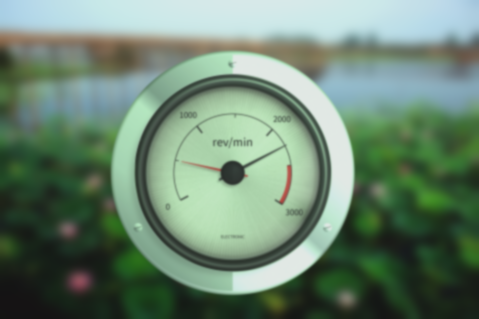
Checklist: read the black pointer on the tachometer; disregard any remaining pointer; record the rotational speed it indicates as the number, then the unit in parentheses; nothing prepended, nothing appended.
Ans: 2250 (rpm)
